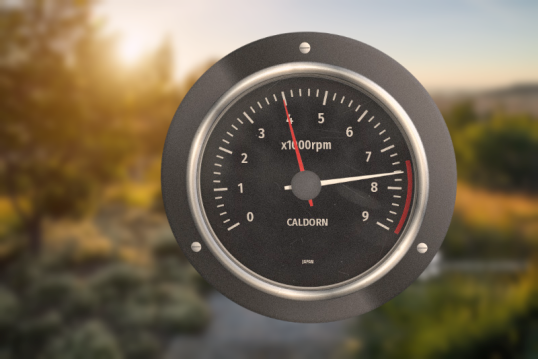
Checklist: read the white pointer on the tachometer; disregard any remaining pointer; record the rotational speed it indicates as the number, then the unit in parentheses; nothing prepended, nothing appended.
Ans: 7600 (rpm)
